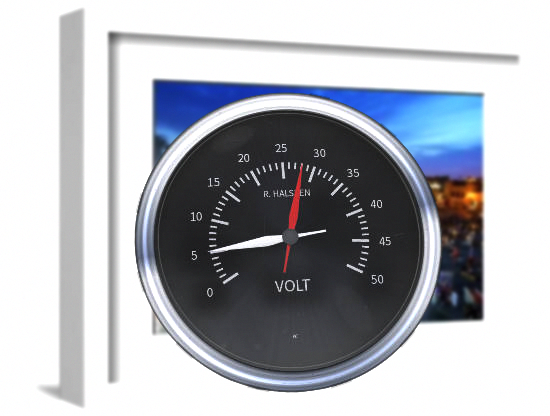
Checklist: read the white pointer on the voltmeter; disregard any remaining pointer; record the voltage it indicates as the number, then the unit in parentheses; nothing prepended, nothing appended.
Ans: 5 (V)
